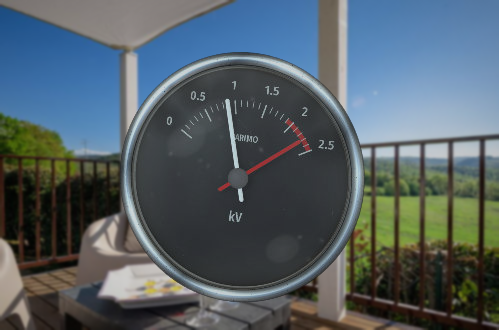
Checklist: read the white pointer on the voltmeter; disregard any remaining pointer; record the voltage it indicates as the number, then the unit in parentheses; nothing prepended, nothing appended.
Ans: 0.9 (kV)
